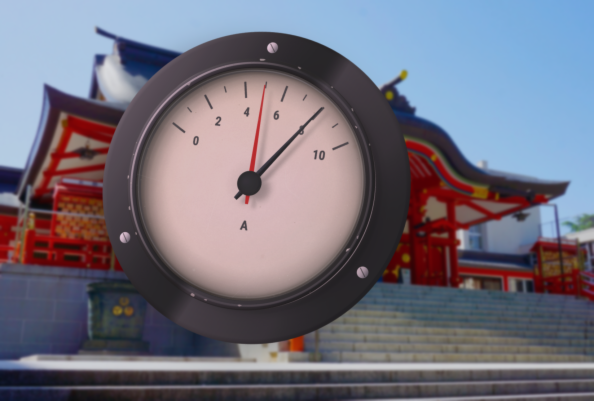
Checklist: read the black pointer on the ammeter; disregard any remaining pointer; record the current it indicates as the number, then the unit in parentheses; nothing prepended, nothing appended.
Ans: 8 (A)
